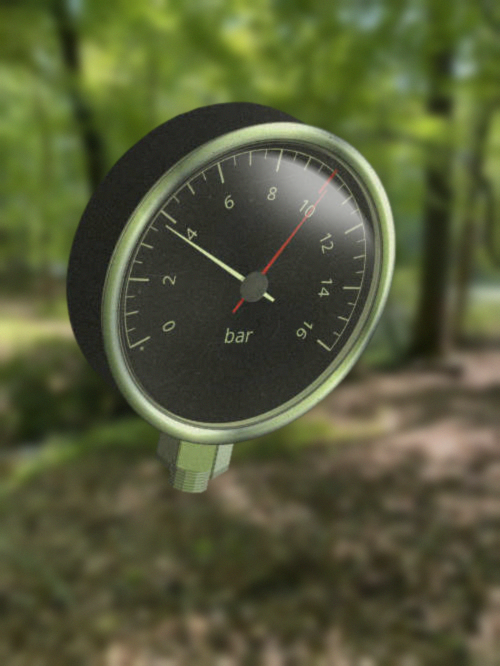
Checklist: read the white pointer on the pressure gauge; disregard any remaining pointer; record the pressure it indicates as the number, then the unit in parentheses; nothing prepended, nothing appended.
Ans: 3.75 (bar)
